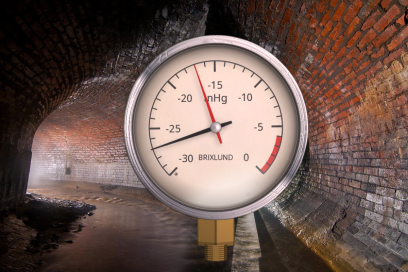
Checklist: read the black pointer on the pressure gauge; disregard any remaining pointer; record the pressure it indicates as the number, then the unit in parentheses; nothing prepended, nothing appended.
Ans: -27 (inHg)
